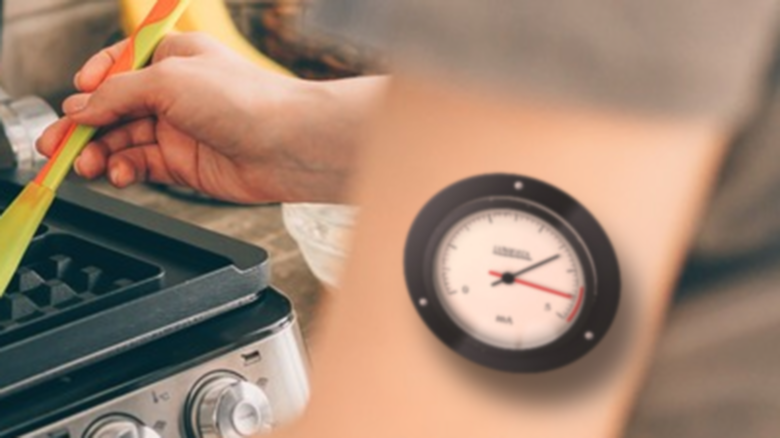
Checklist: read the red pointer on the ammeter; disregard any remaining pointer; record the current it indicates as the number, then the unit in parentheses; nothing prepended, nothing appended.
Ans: 4.5 (mA)
